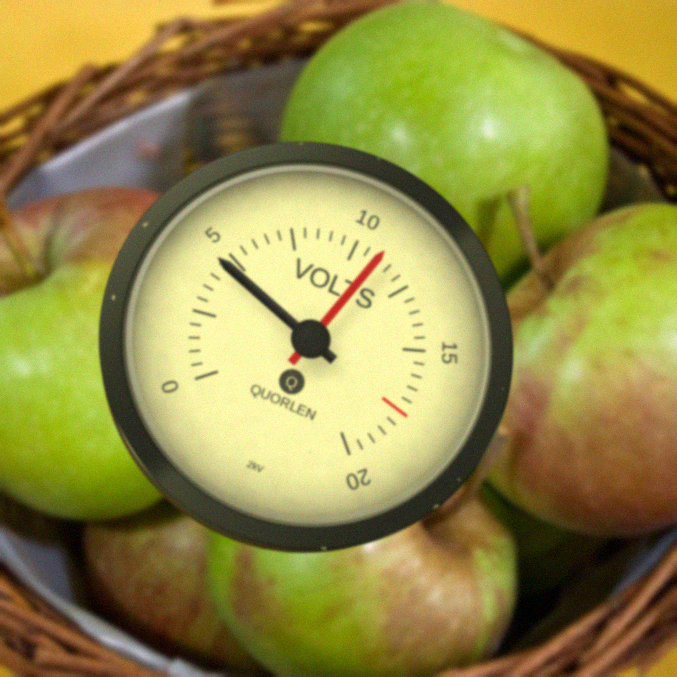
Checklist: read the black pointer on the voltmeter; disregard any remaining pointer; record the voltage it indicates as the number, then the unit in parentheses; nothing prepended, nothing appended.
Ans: 4.5 (V)
